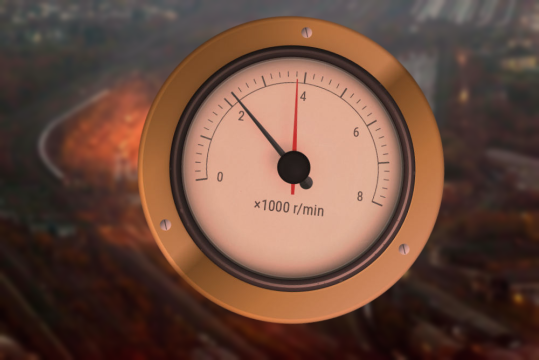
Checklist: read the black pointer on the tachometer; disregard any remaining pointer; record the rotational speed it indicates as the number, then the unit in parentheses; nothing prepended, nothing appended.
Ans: 2200 (rpm)
